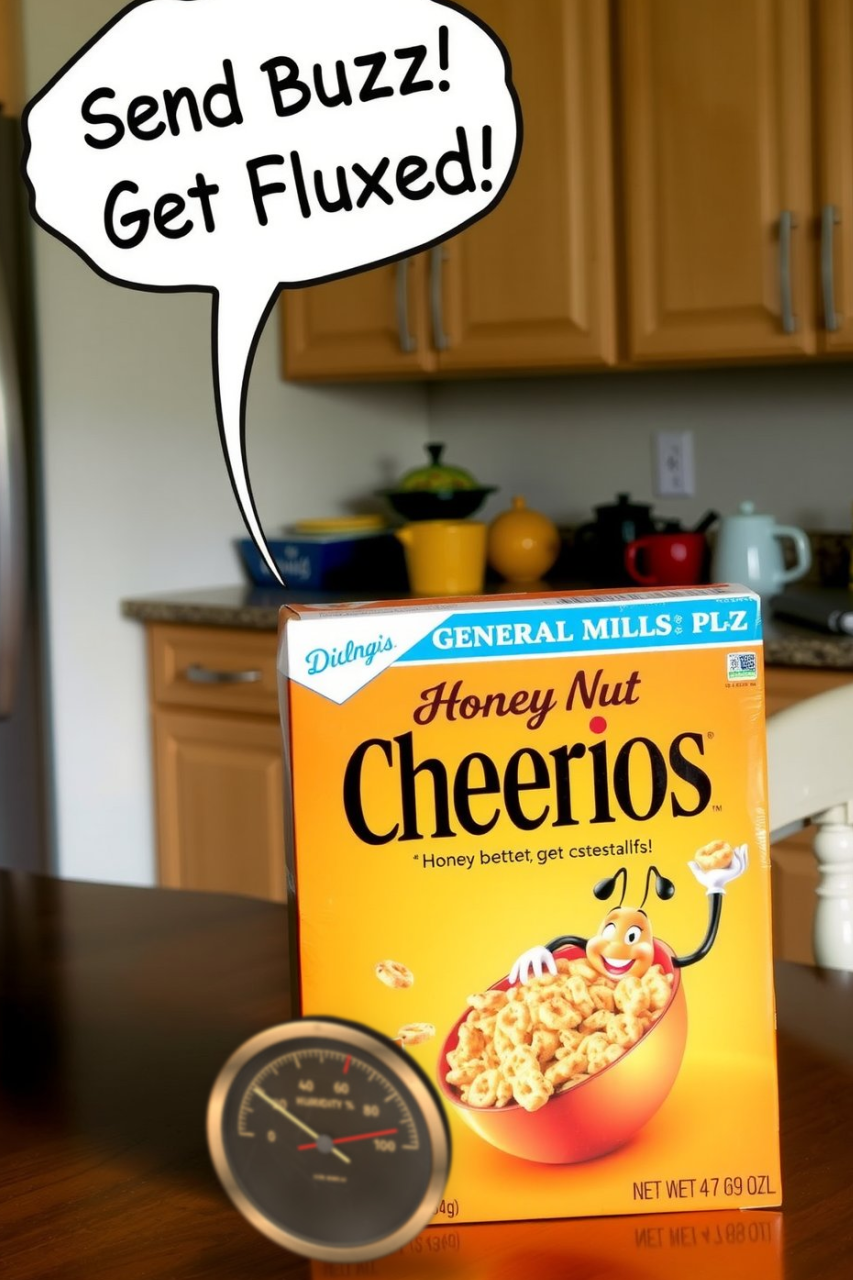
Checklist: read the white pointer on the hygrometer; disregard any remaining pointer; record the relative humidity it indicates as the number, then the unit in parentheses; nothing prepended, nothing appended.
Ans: 20 (%)
